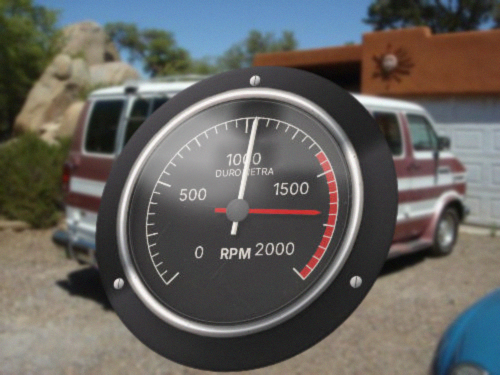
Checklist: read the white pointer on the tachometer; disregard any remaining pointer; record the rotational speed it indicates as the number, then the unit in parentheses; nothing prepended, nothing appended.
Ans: 1050 (rpm)
